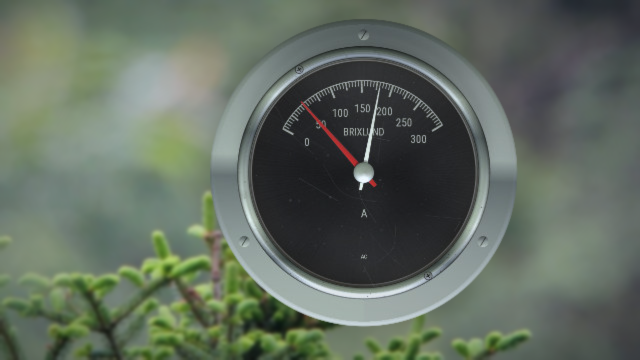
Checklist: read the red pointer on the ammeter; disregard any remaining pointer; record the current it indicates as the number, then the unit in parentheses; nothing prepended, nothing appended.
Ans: 50 (A)
